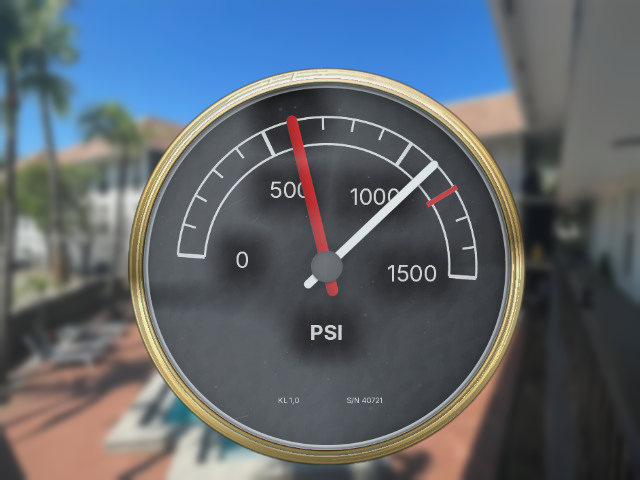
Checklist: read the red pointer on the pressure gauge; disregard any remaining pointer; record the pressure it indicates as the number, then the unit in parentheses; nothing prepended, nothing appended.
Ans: 600 (psi)
